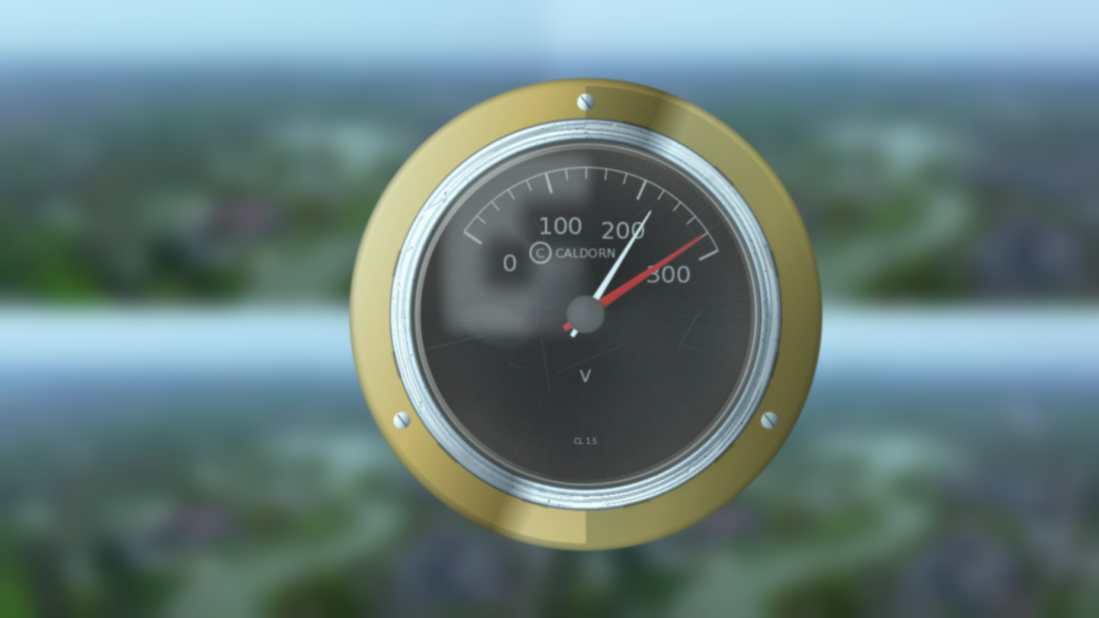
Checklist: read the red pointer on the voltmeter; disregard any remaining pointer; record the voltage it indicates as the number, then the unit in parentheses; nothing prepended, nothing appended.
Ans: 280 (V)
